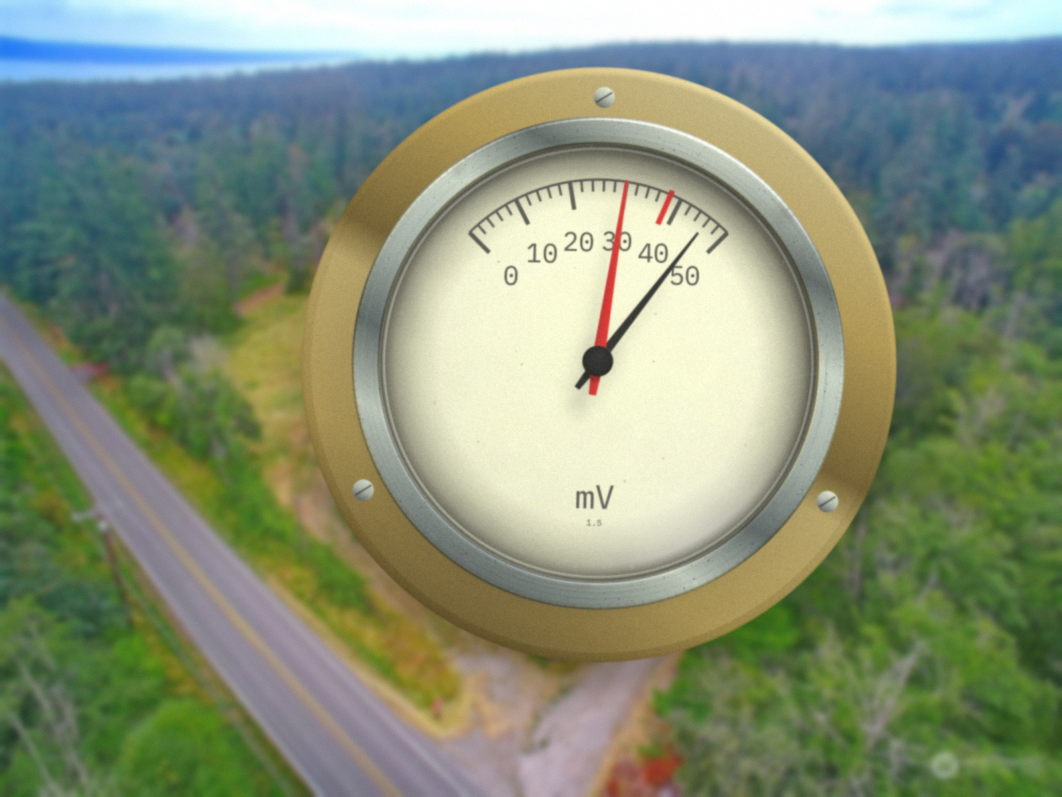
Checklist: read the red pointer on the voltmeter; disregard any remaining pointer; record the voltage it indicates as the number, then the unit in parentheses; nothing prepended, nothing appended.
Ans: 30 (mV)
